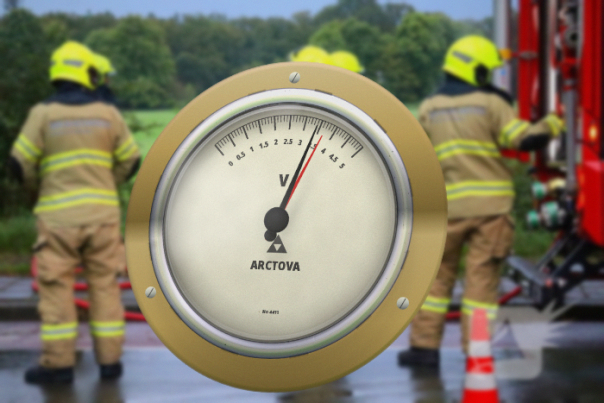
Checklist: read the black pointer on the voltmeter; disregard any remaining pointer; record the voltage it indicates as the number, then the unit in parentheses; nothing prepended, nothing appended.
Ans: 3.5 (V)
